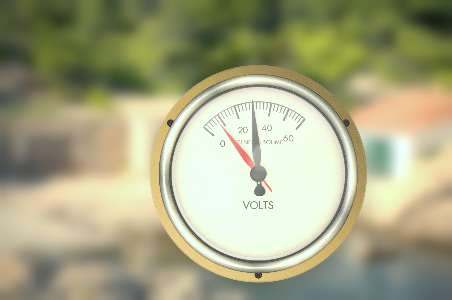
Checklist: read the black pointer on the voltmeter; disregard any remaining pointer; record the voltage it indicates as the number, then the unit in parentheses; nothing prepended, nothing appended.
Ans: 30 (V)
